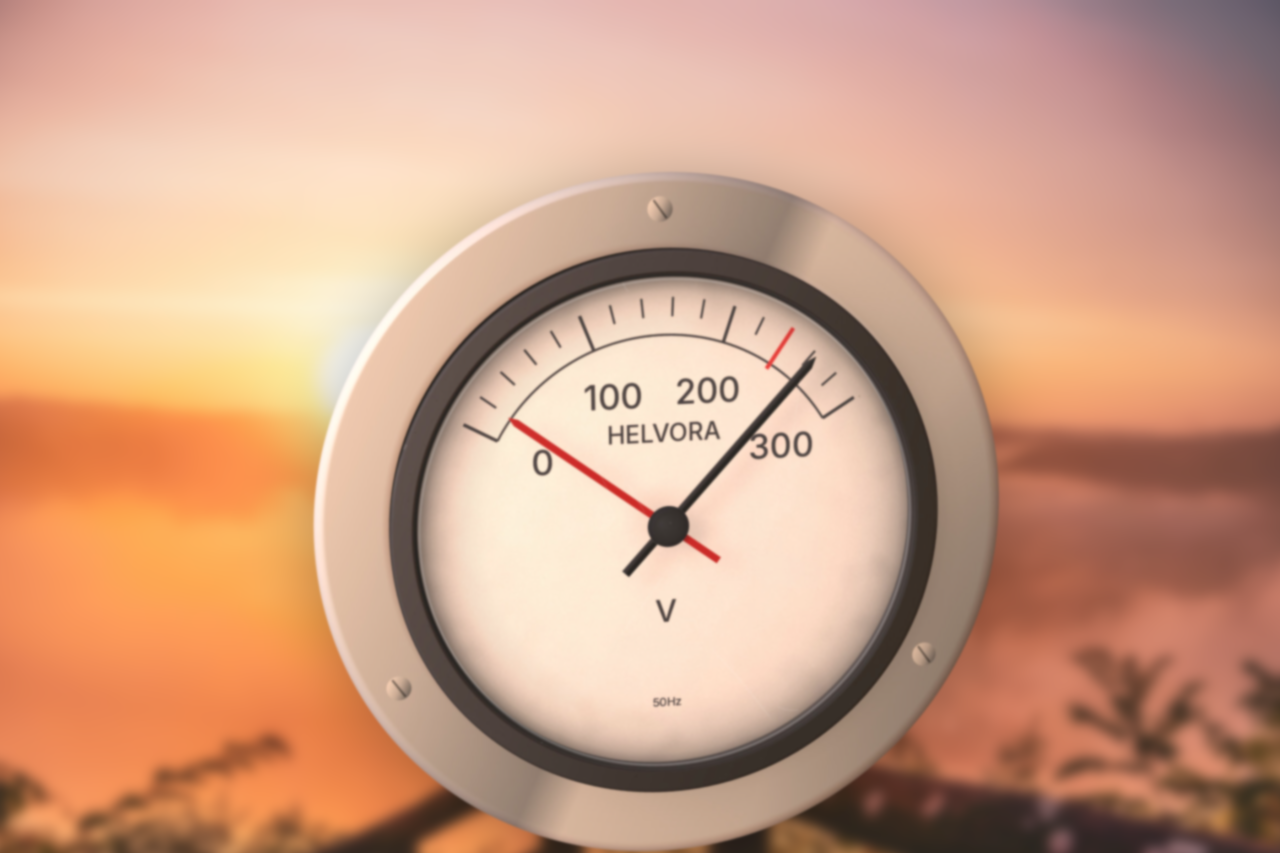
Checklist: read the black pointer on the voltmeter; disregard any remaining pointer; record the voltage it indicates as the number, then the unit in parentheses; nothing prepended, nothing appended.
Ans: 260 (V)
